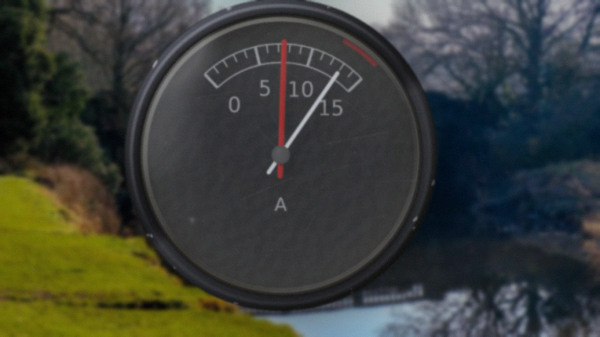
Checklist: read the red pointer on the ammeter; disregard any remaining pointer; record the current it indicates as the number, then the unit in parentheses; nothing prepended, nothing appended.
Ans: 7.5 (A)
